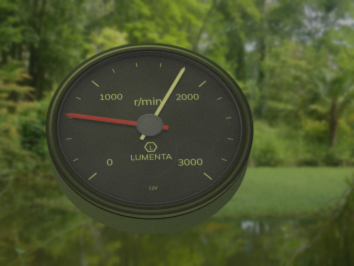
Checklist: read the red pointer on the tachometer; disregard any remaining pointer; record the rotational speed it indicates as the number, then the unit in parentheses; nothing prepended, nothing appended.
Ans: 600 (rpm)
